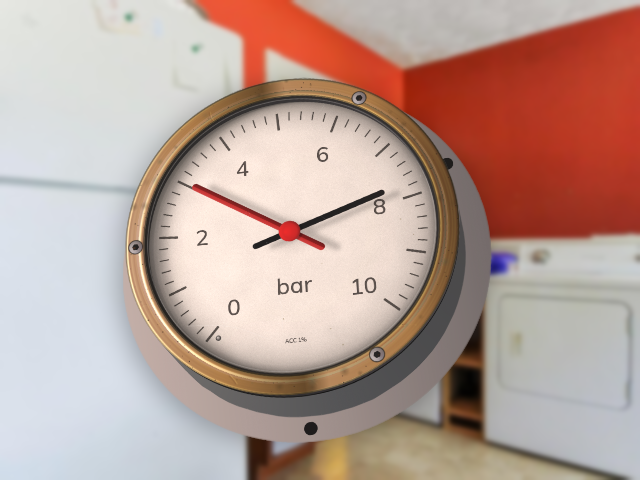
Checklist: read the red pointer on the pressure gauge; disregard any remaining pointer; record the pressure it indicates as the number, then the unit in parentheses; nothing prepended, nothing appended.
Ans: 3 (bar)
